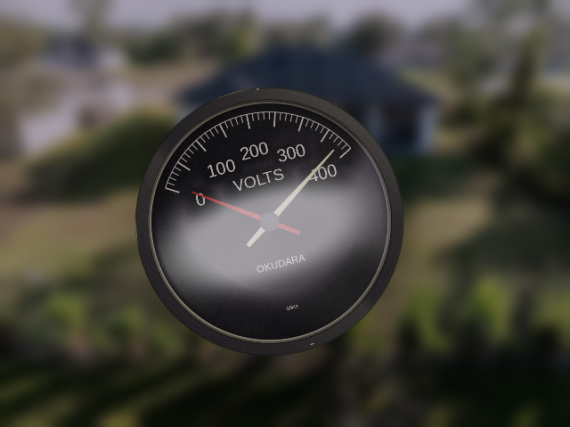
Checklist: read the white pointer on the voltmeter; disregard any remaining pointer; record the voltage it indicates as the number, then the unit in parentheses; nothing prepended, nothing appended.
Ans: 380 (V)
